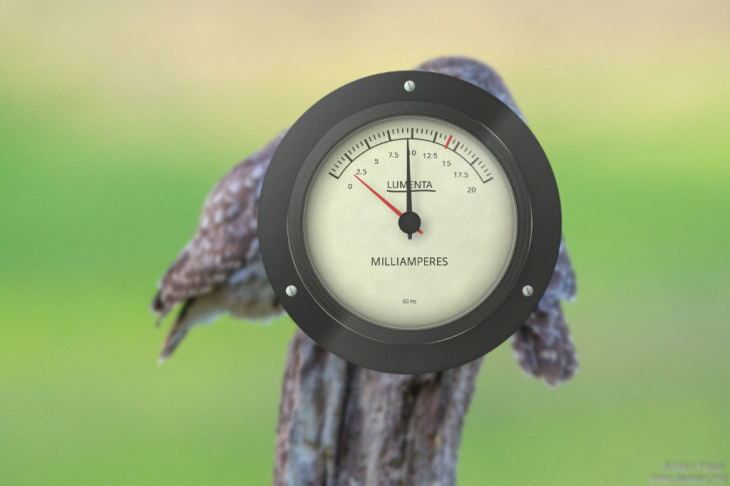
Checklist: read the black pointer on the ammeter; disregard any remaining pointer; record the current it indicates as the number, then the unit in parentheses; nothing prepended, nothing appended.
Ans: 9.5 (mA)
